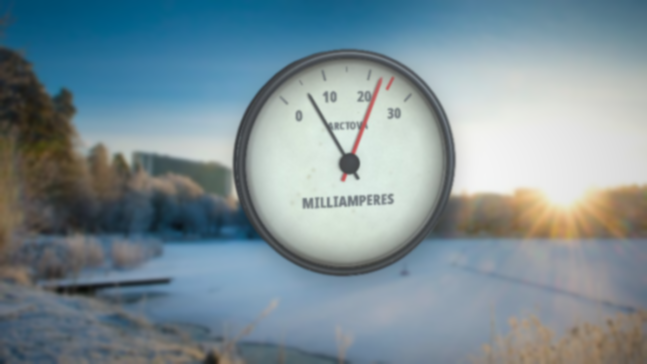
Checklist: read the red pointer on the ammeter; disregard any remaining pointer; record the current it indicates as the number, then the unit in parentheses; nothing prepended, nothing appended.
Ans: 22.5 (mA)
